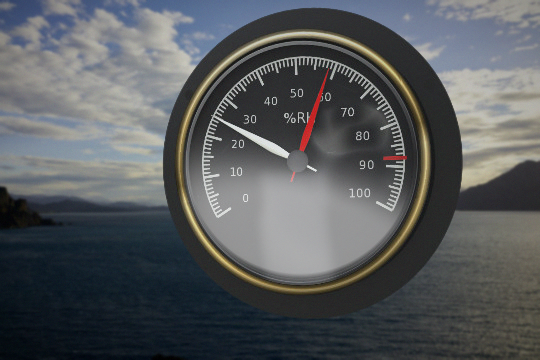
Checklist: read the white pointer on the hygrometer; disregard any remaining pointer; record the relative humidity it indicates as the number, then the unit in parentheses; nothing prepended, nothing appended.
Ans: 25 (%)
